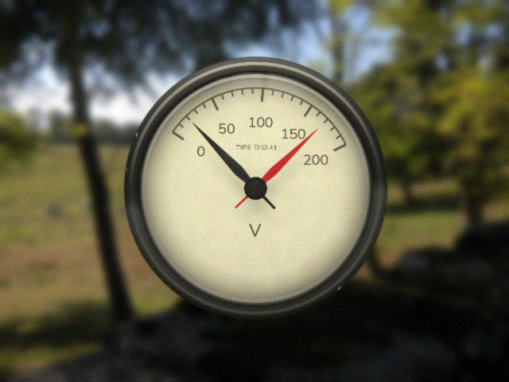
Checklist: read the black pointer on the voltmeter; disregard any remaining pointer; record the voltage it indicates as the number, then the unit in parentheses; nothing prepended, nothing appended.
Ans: 20 (V)
